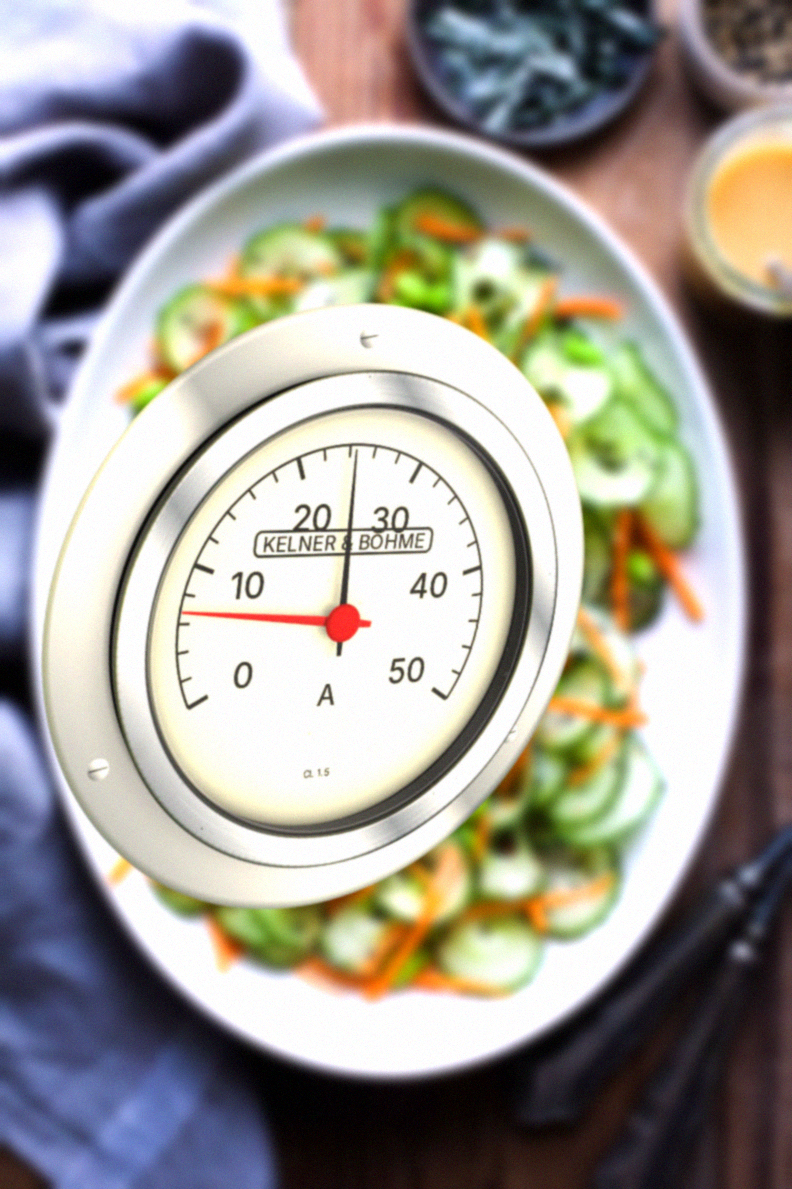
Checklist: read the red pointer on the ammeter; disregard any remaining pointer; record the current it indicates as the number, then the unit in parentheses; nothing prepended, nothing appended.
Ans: 7 (A)
